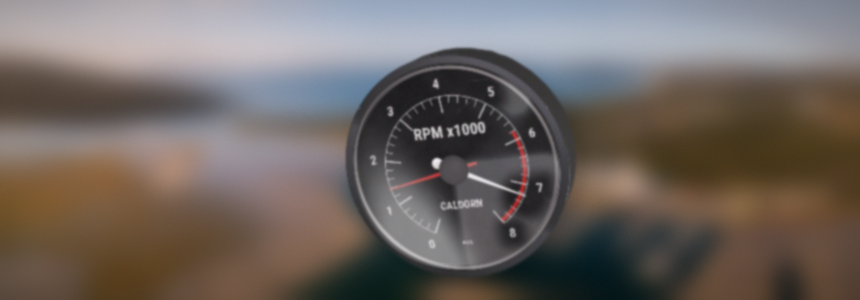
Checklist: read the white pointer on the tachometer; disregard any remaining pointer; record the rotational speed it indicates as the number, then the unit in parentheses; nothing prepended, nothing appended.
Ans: 7200 (rpm)
